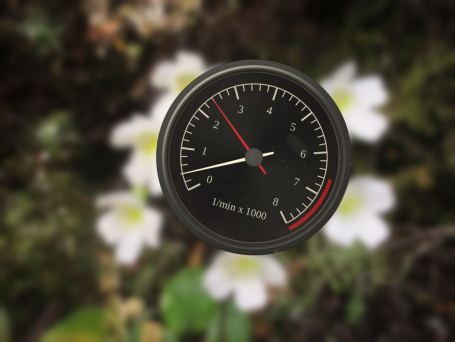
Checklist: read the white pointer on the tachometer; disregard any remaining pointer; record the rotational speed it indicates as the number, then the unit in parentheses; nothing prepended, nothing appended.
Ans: 400 (rpm)
